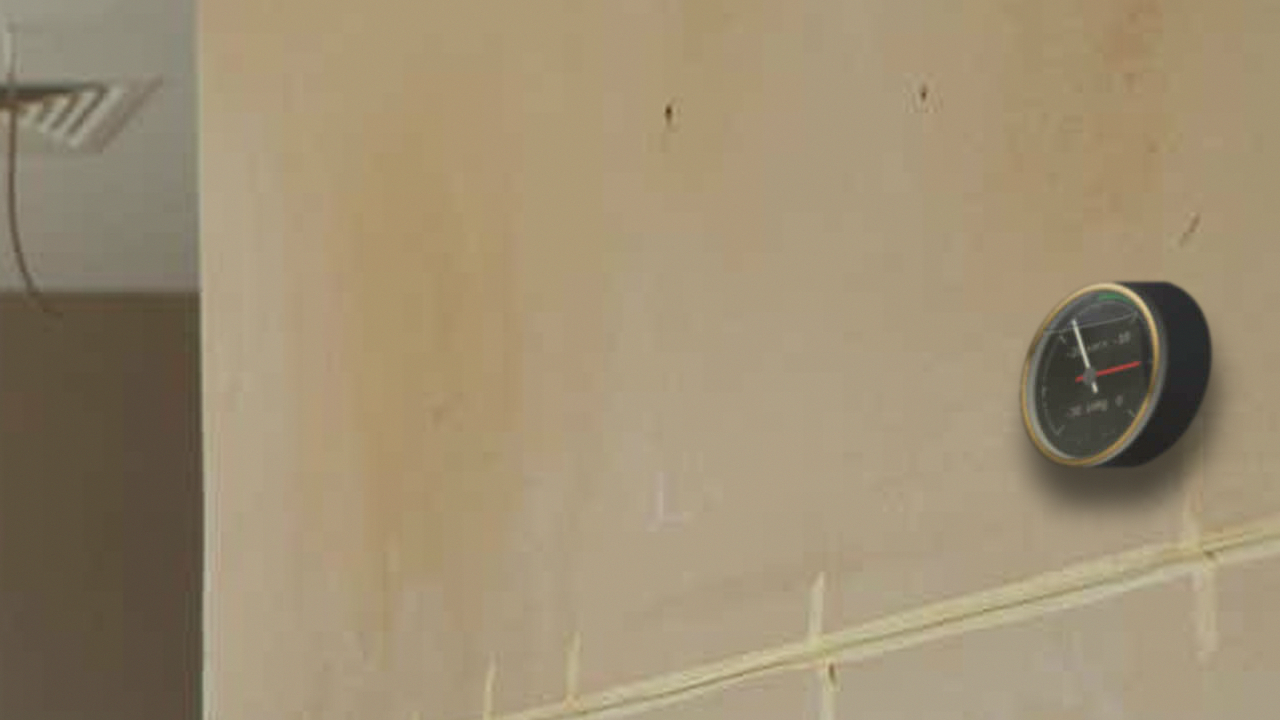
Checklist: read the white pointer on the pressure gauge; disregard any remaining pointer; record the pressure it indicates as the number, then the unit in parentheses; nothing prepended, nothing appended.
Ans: -17.5 (inHg)
